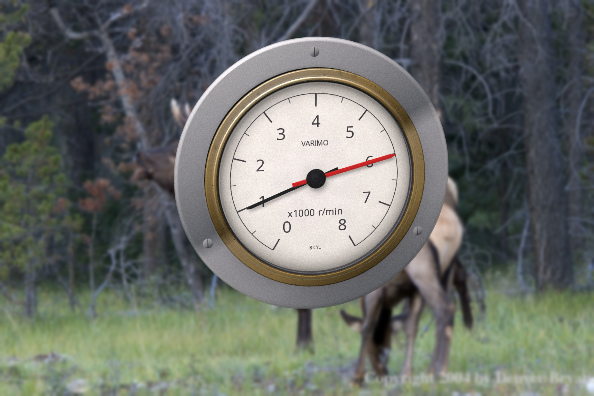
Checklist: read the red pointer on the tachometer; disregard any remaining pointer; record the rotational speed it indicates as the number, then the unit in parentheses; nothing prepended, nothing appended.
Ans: 6000 (rpm)
